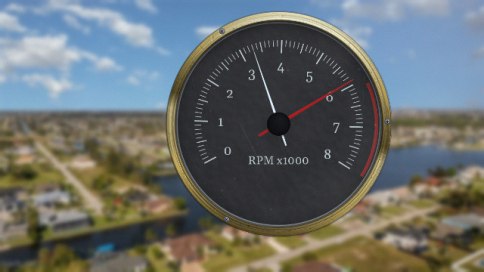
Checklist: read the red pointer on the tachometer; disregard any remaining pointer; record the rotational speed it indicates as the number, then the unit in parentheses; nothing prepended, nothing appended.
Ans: 5900 (rpm)
